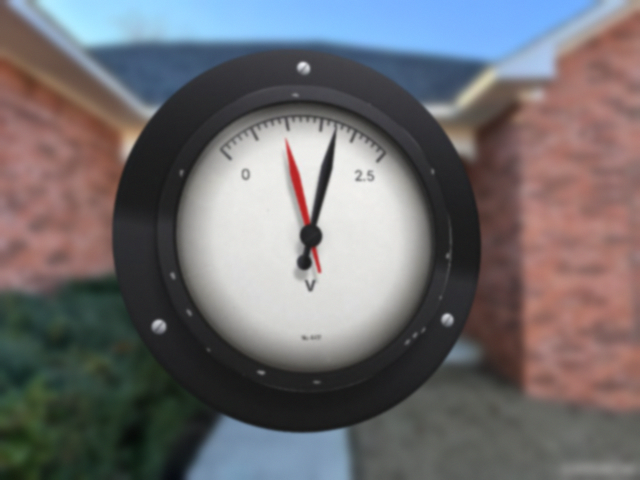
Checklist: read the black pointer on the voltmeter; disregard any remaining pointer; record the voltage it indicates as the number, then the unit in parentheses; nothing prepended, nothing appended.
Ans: 1.7 (V)
